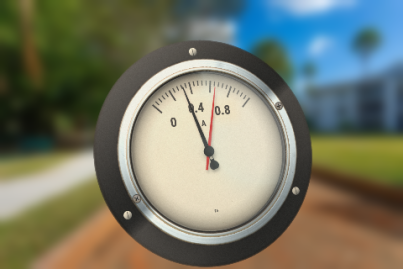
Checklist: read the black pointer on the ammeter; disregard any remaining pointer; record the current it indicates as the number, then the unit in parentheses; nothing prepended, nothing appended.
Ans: 0.32 (A)
